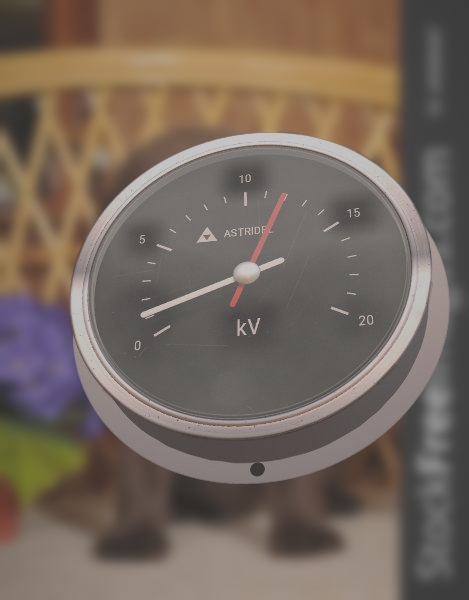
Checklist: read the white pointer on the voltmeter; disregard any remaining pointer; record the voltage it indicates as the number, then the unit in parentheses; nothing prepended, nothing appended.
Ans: 1 (kV)
